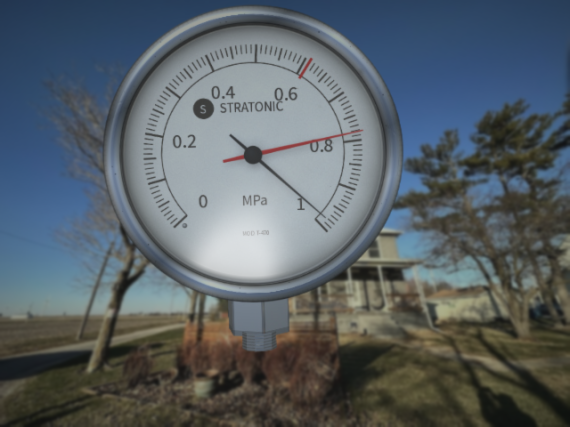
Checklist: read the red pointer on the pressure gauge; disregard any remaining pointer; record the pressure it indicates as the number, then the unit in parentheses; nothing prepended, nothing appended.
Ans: 0.78 (MPa)
